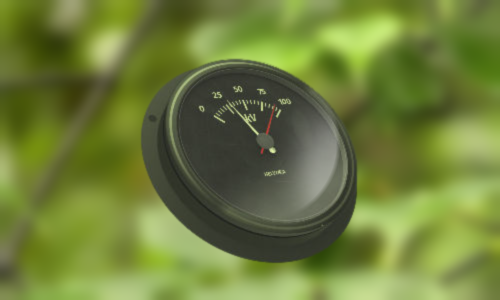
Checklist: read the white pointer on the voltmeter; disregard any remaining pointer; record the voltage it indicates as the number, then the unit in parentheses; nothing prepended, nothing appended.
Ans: 25 (kV)
